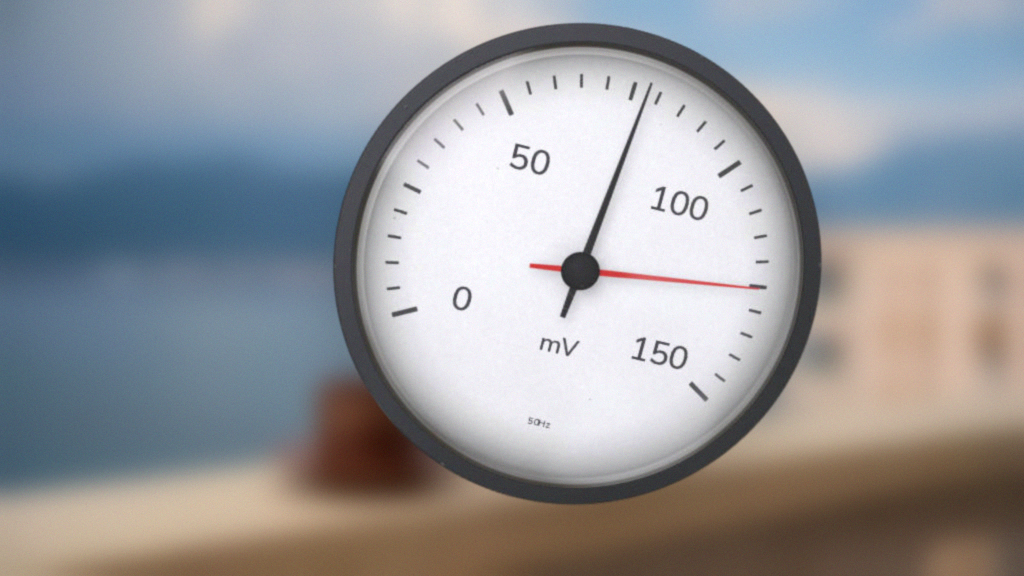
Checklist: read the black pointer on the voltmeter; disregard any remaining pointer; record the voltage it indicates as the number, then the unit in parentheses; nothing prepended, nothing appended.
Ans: 77.5 (mV)
